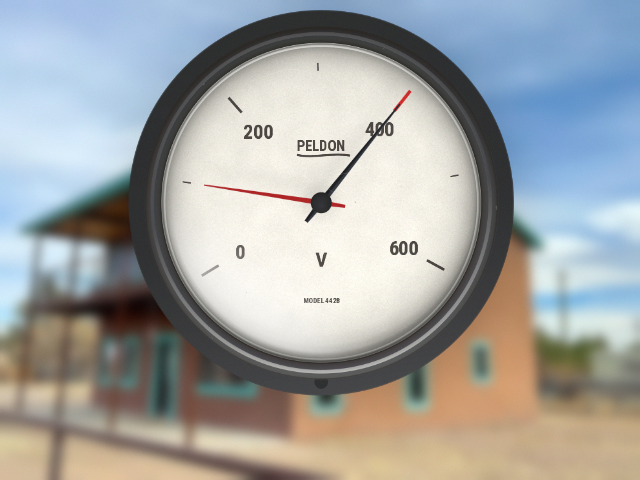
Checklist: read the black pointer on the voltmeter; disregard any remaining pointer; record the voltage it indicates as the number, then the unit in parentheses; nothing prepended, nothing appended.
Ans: 400 (V)
